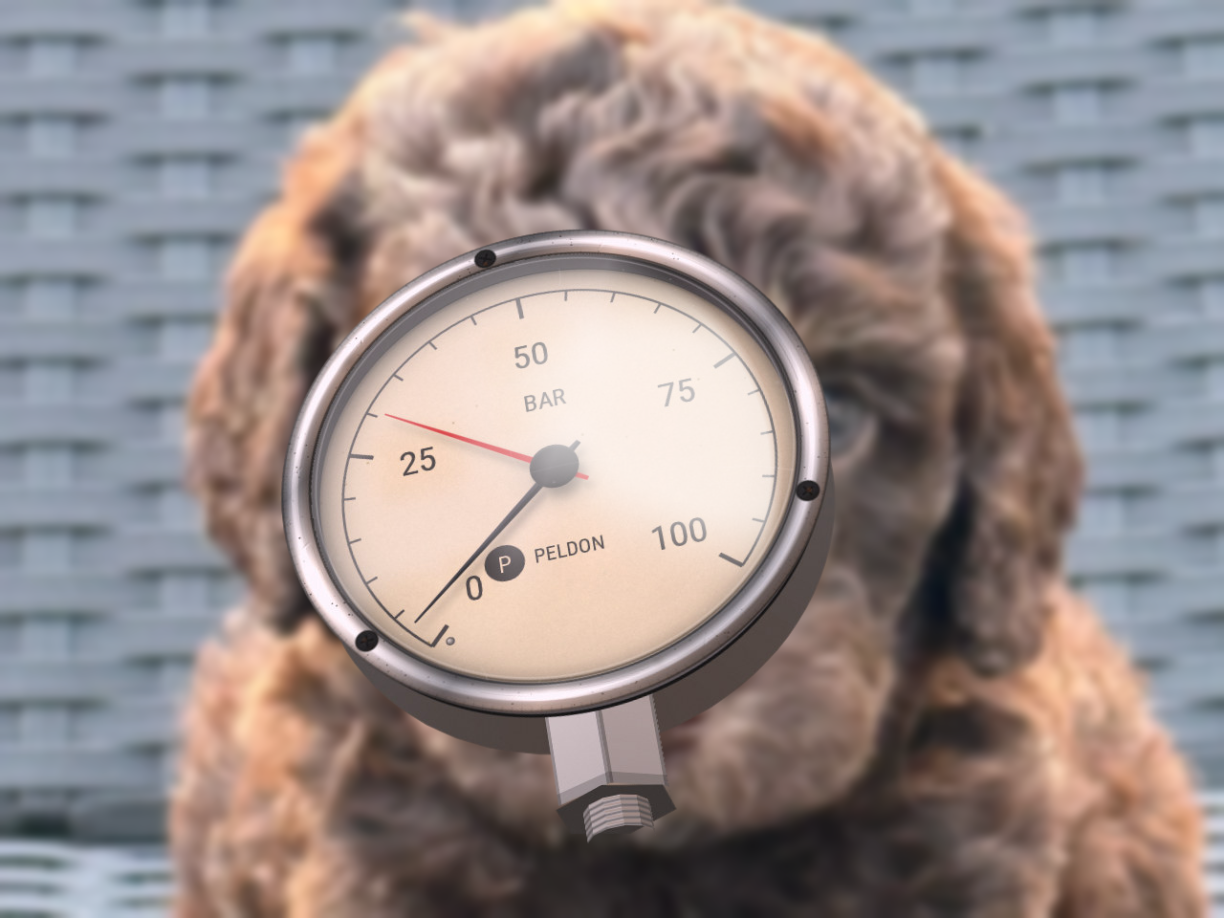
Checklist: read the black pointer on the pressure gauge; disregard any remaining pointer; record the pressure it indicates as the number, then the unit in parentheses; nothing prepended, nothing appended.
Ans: 2.5 (bar)
